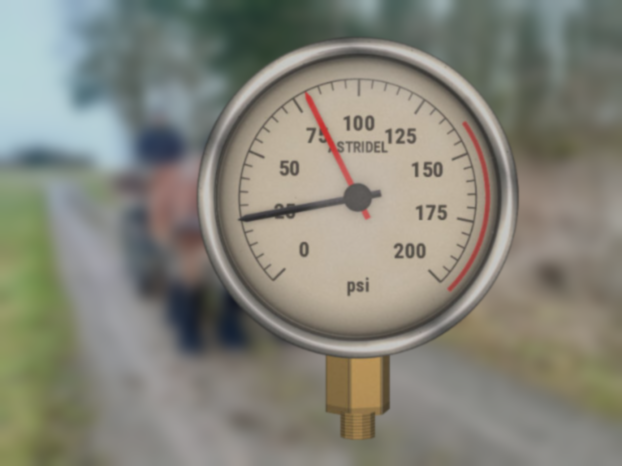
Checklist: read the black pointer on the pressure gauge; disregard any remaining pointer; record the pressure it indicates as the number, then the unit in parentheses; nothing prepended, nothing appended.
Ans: 25 (psi)
